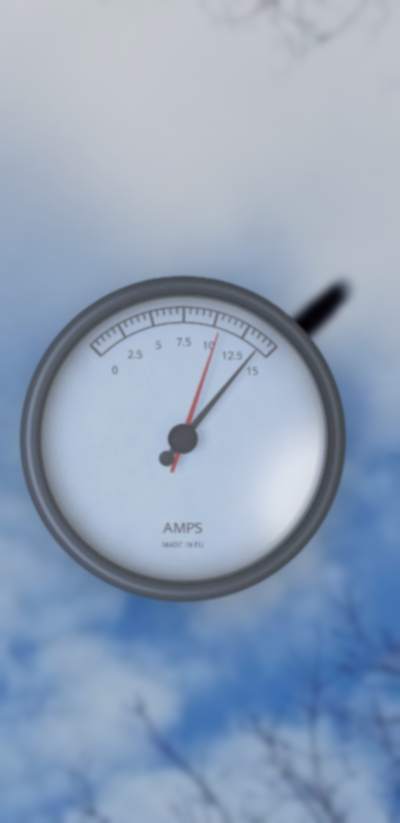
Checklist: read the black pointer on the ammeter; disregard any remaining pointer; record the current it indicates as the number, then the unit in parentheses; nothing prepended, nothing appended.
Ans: 14 (A)
